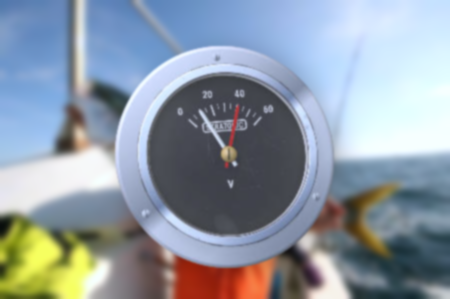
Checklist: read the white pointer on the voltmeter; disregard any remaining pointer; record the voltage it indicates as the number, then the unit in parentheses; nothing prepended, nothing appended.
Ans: 10 (V)
